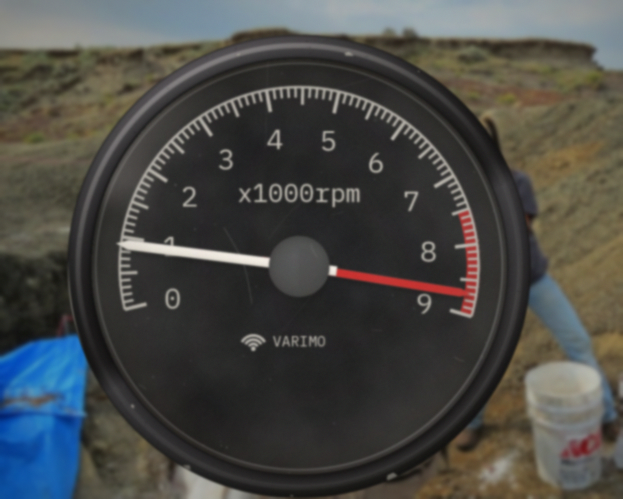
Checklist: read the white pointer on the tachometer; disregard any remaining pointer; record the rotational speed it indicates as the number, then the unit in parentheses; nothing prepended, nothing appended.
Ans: 900 (rpm)
